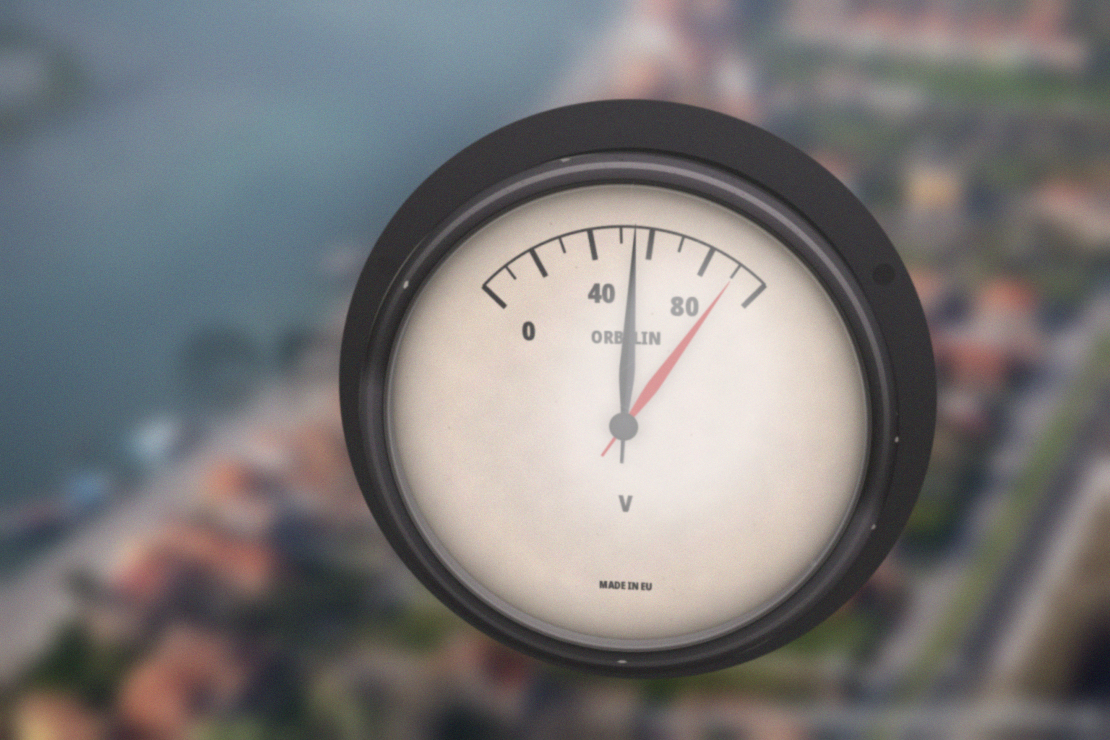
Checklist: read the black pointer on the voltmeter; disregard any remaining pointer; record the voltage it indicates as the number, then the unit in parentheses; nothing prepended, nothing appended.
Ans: 55 (V)
